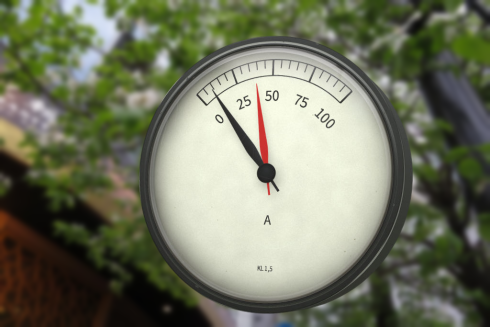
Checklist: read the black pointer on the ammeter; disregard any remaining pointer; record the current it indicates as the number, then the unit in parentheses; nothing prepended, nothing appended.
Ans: 10 (A)
